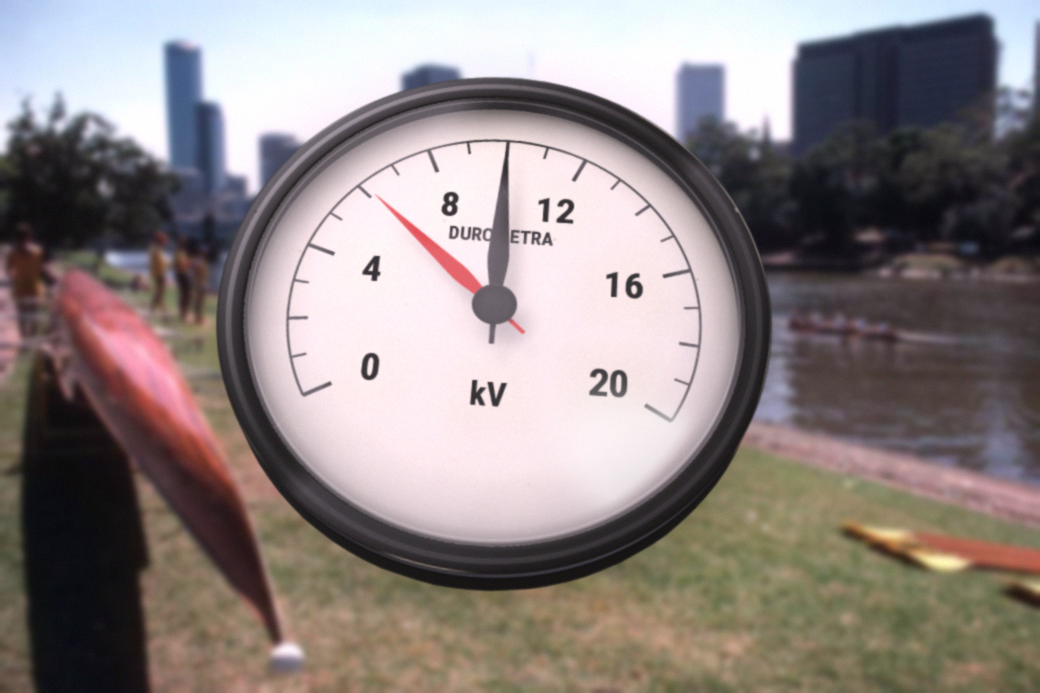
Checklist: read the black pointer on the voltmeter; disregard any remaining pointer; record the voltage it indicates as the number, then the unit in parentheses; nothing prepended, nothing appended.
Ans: 10 (kV)
